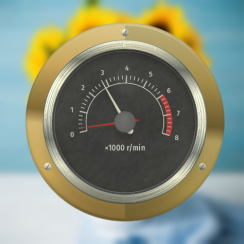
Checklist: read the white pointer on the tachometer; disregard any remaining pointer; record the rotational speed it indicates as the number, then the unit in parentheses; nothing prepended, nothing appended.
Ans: 2800 (rpm)
